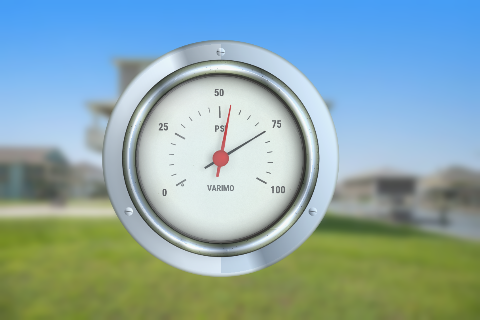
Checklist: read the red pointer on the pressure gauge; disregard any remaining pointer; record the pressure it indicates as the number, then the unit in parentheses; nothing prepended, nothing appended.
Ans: 55 (psi)
